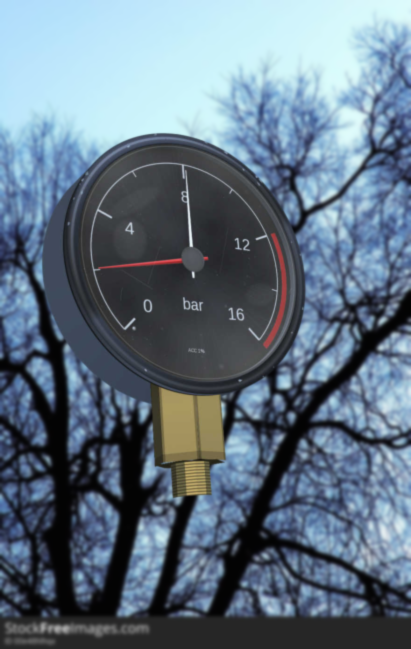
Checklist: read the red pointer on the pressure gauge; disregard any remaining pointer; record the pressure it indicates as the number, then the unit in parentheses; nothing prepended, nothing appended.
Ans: 2 (bar)
